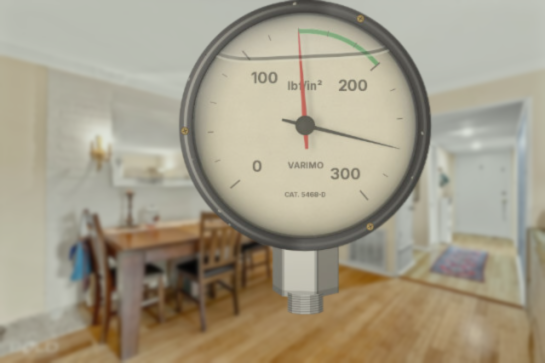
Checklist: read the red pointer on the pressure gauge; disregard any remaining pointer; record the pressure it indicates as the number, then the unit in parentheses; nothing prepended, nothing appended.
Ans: 140 (psi)
